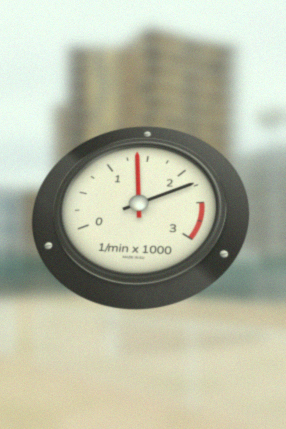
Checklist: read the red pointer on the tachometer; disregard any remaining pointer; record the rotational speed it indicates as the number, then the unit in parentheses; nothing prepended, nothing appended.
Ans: 1375 (rpm)
